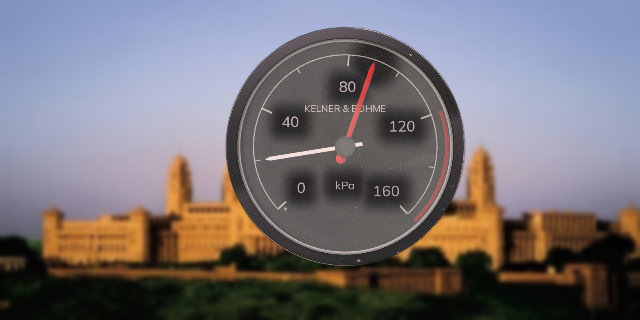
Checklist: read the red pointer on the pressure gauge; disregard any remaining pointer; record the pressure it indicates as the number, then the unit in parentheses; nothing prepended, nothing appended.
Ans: 90 (kPa)
